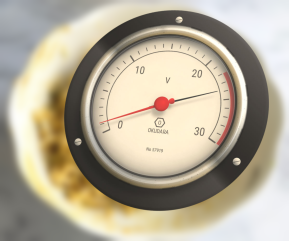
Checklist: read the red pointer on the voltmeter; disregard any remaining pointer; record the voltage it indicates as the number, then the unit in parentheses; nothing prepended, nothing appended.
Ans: 1 (V)
